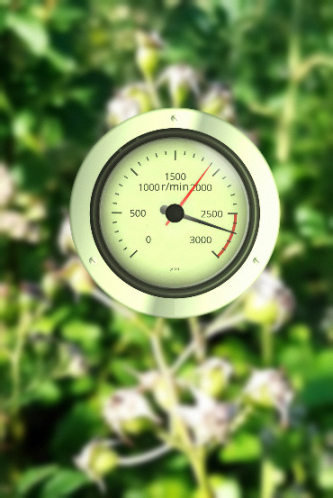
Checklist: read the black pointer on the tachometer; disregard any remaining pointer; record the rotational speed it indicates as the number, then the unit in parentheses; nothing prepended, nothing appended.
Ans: 2700 (rpm)
